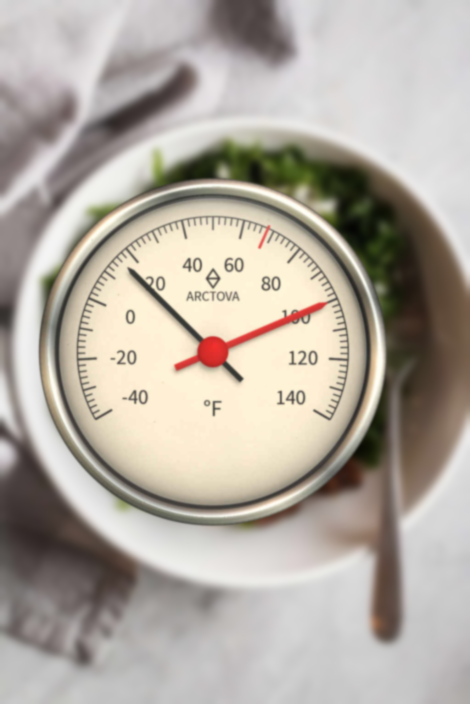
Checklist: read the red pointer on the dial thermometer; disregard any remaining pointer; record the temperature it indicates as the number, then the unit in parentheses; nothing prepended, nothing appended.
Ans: 100 (°F)
